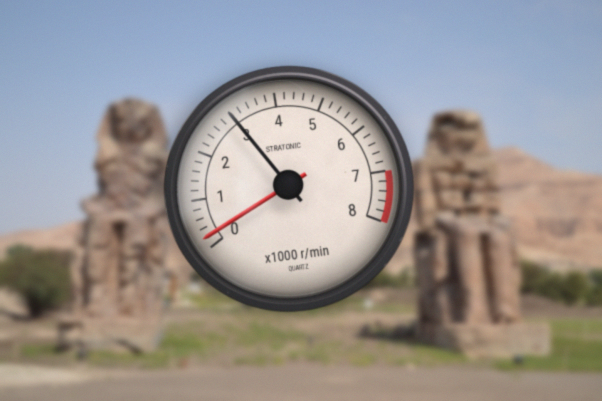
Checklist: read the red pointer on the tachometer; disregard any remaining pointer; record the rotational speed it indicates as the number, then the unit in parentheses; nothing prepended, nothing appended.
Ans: 200 (rpm)
